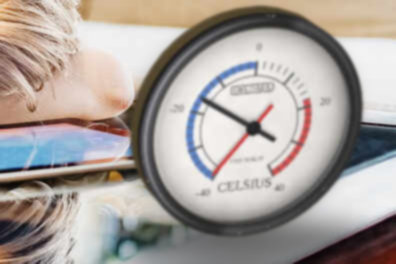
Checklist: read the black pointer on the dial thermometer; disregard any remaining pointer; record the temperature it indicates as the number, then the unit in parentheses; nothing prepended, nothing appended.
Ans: -16 (°C)
